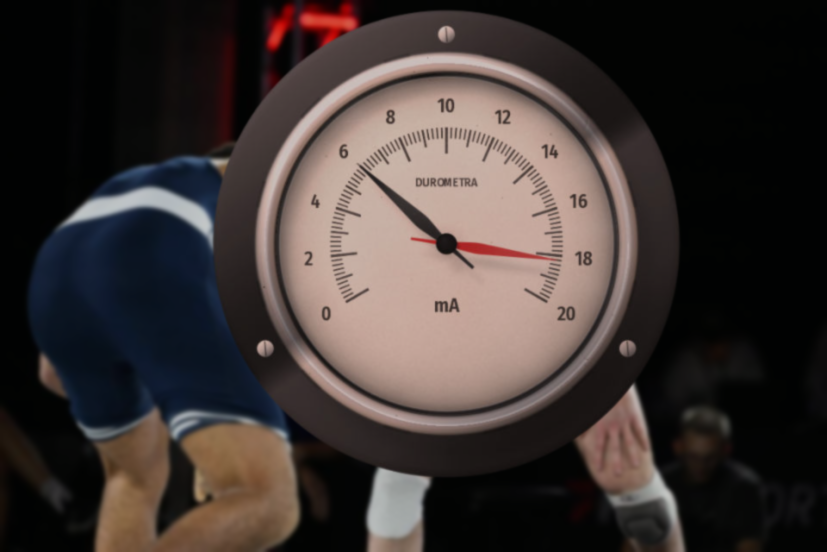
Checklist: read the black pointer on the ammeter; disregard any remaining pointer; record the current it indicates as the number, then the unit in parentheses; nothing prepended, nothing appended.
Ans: 6 (mA)
